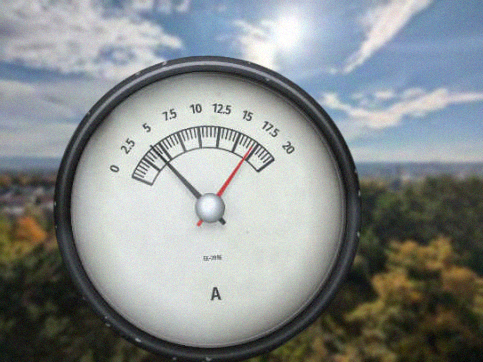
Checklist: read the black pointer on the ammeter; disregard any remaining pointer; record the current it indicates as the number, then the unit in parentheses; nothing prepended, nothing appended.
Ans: 4 (A)
